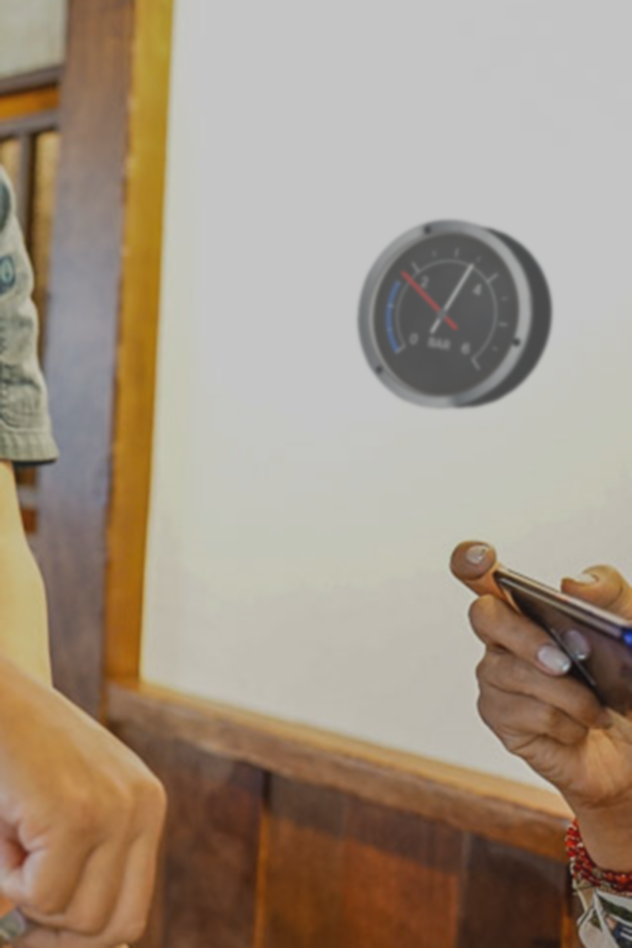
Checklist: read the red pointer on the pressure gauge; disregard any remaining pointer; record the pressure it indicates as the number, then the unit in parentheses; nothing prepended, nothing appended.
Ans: 1.75 (bar)
